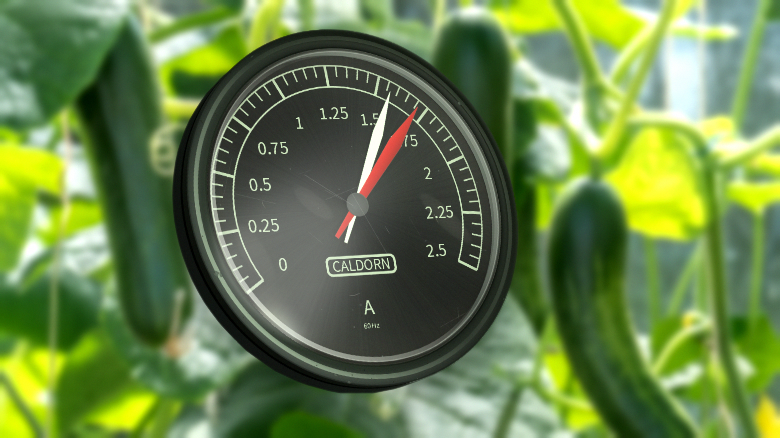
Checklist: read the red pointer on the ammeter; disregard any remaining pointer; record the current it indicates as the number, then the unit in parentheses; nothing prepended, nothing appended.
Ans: 1.7 (A)
